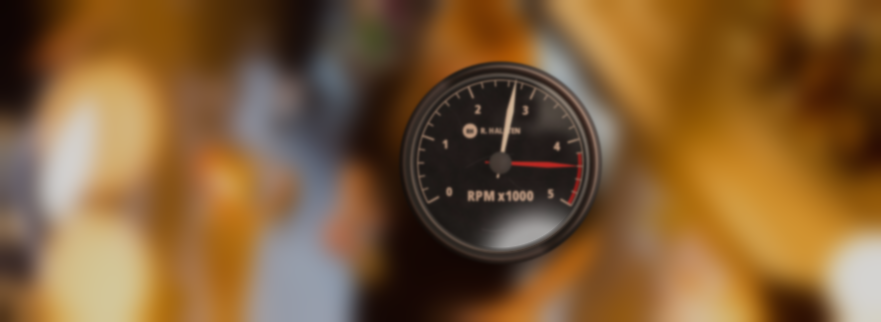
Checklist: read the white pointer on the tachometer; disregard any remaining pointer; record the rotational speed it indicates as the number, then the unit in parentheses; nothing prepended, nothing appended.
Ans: 2700 (rpm)
